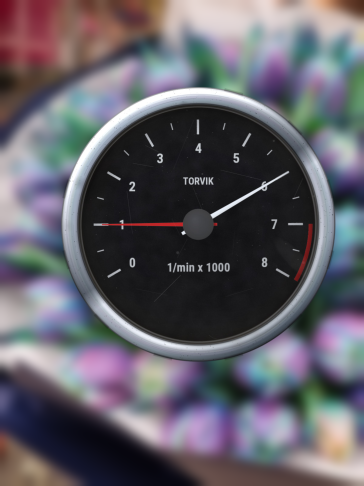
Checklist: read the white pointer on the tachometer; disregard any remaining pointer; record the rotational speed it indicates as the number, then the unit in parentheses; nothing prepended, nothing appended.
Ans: 6000 (rpm)
